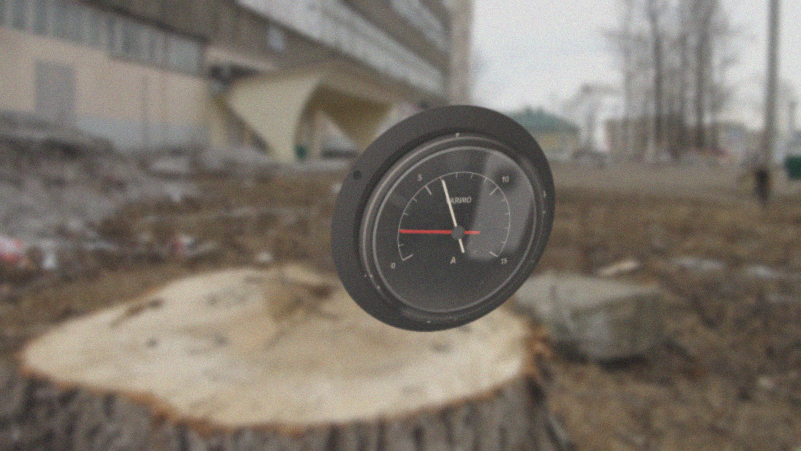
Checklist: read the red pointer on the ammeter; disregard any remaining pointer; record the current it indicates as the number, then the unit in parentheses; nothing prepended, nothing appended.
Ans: 2 (A)
